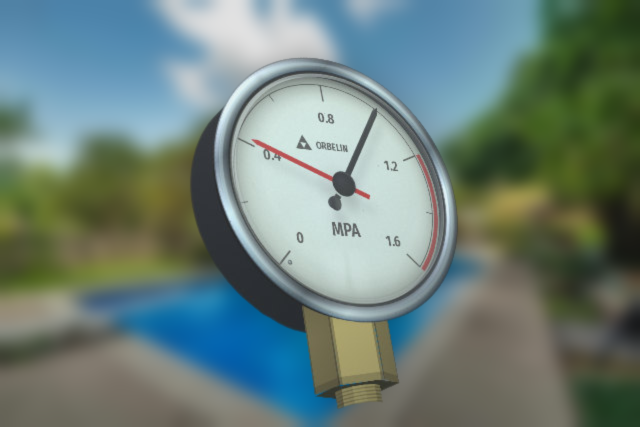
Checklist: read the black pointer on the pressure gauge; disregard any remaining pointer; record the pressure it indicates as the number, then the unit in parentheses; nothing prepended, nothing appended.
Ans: 1 (MPa)
